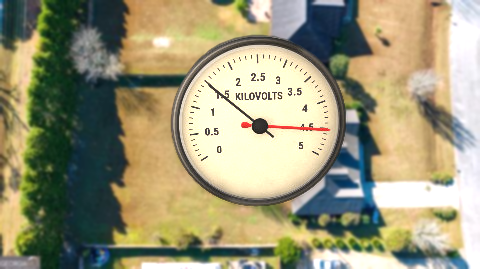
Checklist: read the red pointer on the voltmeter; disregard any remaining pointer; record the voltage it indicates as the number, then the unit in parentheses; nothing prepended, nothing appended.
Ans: 4.5 (kV)
